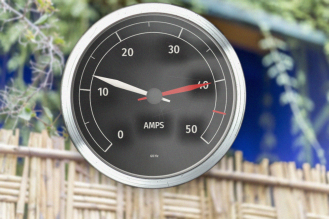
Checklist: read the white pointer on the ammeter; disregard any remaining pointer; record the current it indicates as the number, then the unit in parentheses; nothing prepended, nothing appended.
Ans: 12.5 (A)
